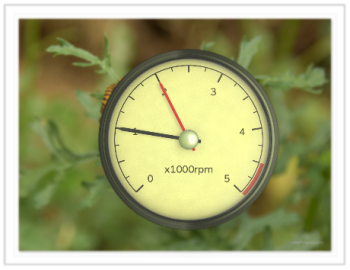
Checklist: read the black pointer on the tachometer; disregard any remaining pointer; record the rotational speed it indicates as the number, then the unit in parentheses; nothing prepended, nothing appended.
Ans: 1000 (rpm)
